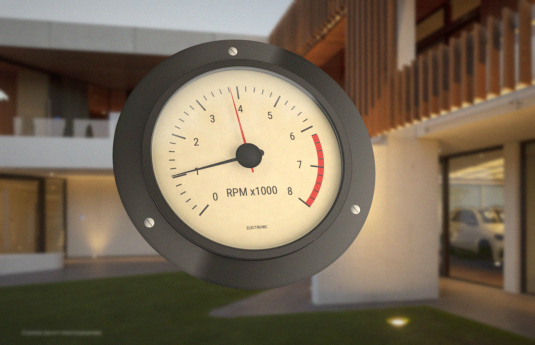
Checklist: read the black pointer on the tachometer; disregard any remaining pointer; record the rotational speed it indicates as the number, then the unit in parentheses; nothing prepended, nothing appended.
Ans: 1000 (rpm)
